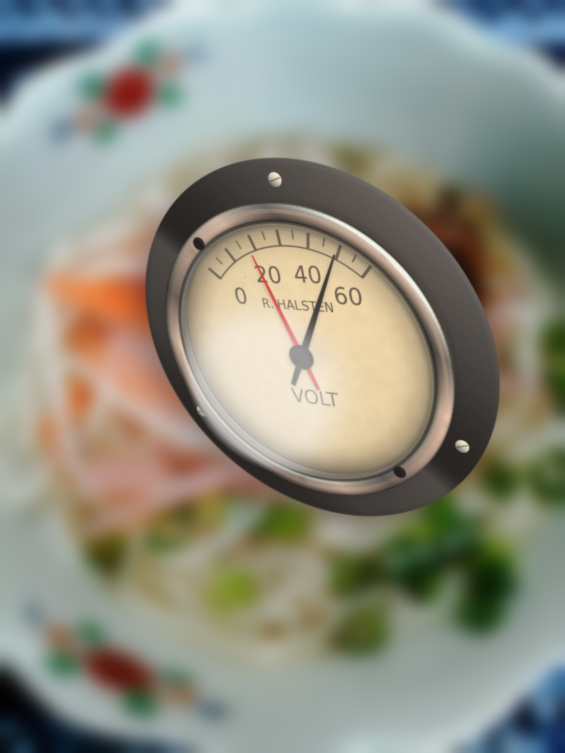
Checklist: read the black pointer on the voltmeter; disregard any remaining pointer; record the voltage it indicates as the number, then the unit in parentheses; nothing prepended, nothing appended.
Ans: 50 (V)
